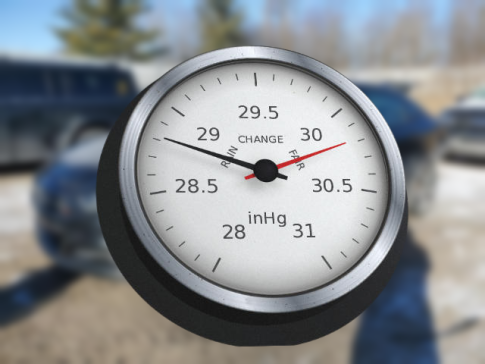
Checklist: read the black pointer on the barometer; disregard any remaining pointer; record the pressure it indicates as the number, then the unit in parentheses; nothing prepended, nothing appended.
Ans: 28.8 (inHg)
